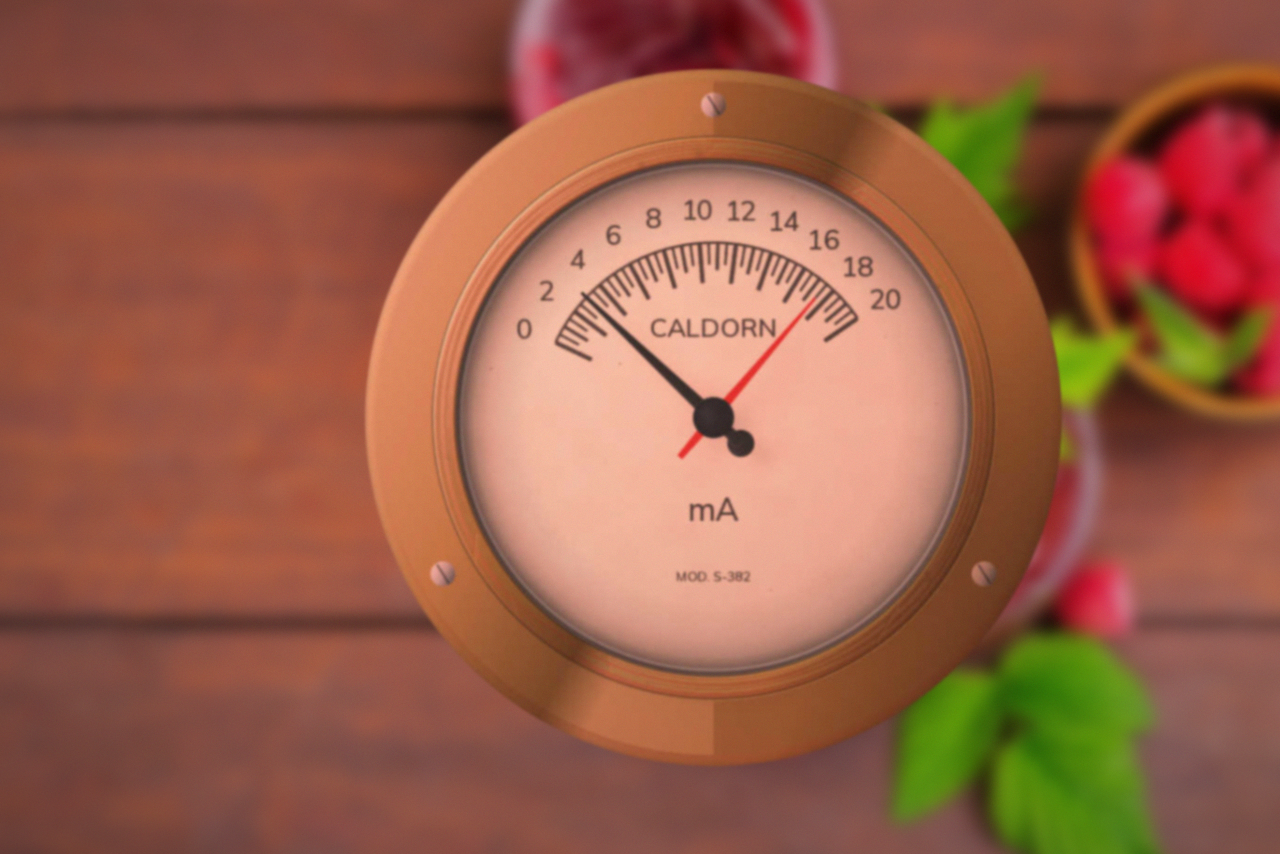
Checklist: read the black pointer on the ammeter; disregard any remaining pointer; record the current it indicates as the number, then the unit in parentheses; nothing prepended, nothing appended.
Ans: 3 (mA)
